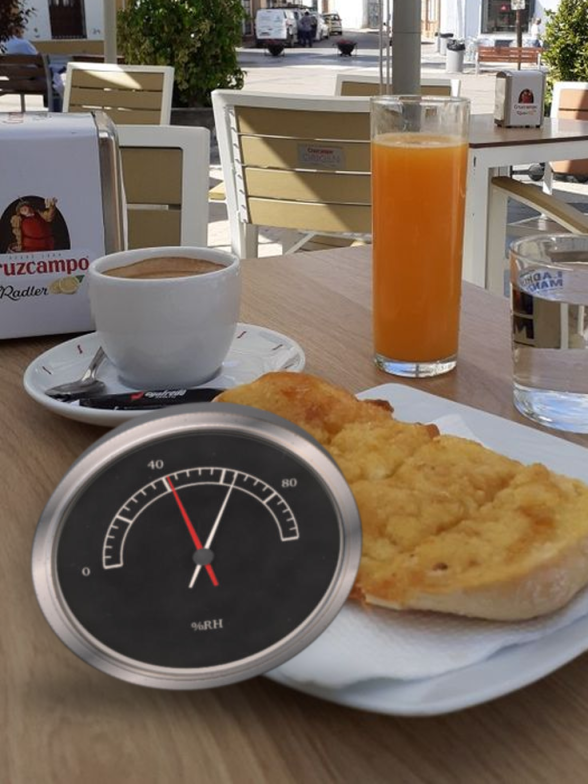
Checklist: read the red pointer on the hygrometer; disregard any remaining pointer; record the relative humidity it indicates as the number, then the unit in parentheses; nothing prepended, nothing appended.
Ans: 42 (%)
